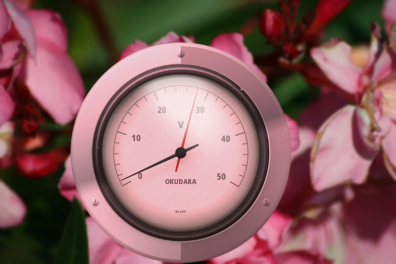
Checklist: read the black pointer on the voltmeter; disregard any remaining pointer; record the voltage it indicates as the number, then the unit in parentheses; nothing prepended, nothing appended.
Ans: 1 (V)
